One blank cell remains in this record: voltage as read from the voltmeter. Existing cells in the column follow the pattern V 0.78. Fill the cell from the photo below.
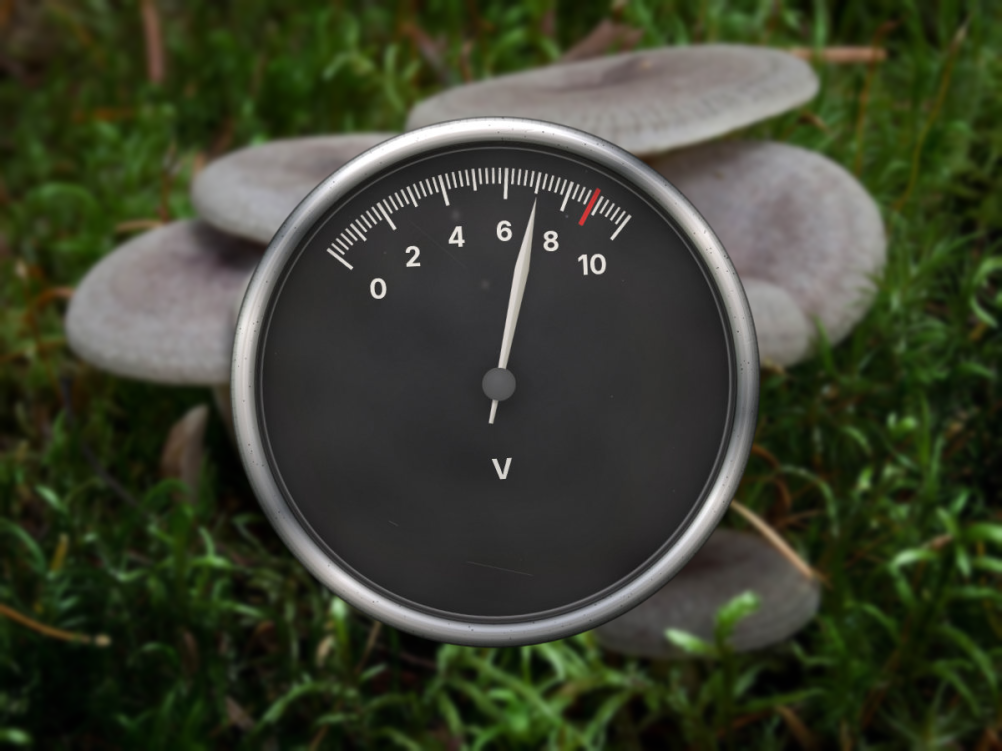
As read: V 7
